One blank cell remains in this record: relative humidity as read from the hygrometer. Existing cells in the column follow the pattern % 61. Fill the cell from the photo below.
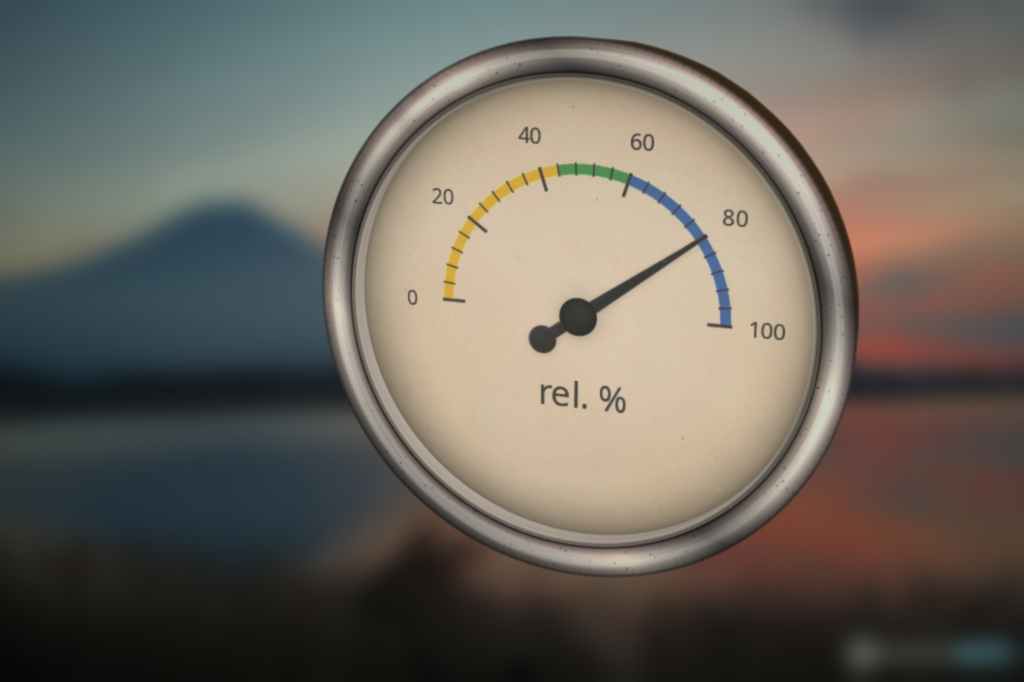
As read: % 80
